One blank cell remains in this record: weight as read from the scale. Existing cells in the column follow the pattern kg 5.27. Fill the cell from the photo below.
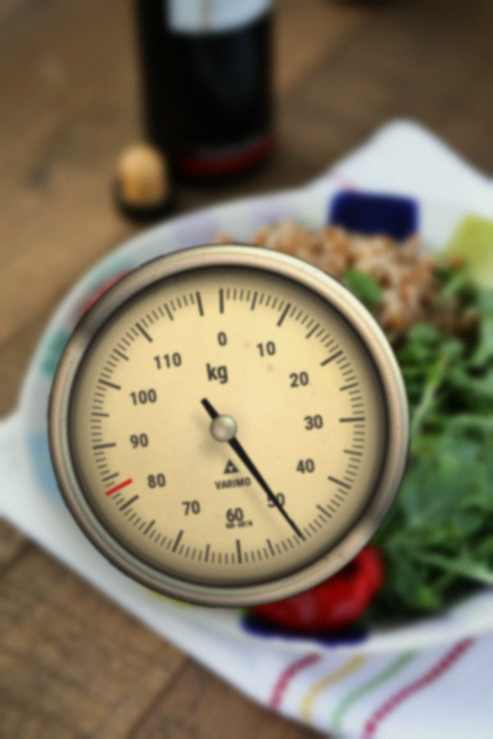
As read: kg 50
